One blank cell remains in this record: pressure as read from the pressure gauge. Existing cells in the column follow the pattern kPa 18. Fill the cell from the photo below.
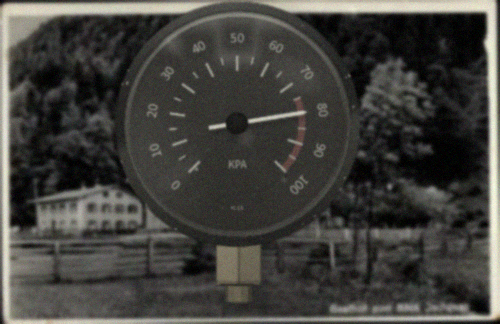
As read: kPa 80
